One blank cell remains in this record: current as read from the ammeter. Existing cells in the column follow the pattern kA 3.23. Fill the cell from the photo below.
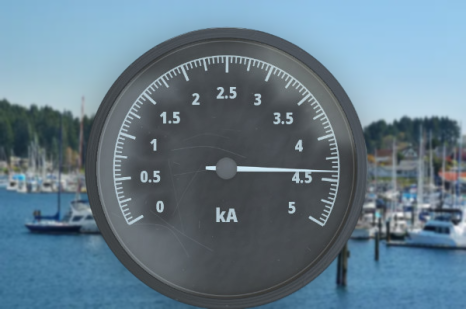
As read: kA 4.4
